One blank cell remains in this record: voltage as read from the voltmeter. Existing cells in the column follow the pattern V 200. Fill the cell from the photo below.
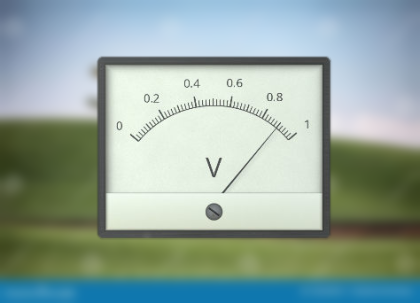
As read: V 0.9
